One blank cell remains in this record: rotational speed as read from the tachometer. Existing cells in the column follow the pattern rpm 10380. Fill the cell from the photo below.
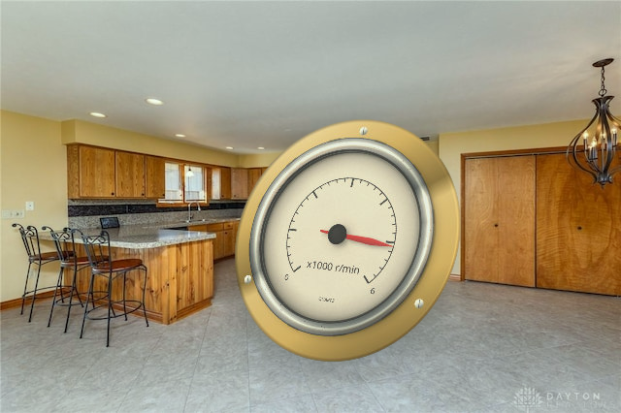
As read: rpm 5100
